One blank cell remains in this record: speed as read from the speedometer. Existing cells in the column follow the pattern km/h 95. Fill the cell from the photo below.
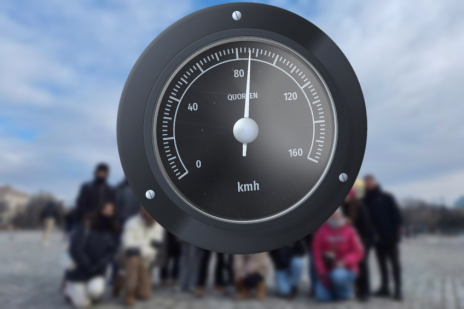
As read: km/h 86
